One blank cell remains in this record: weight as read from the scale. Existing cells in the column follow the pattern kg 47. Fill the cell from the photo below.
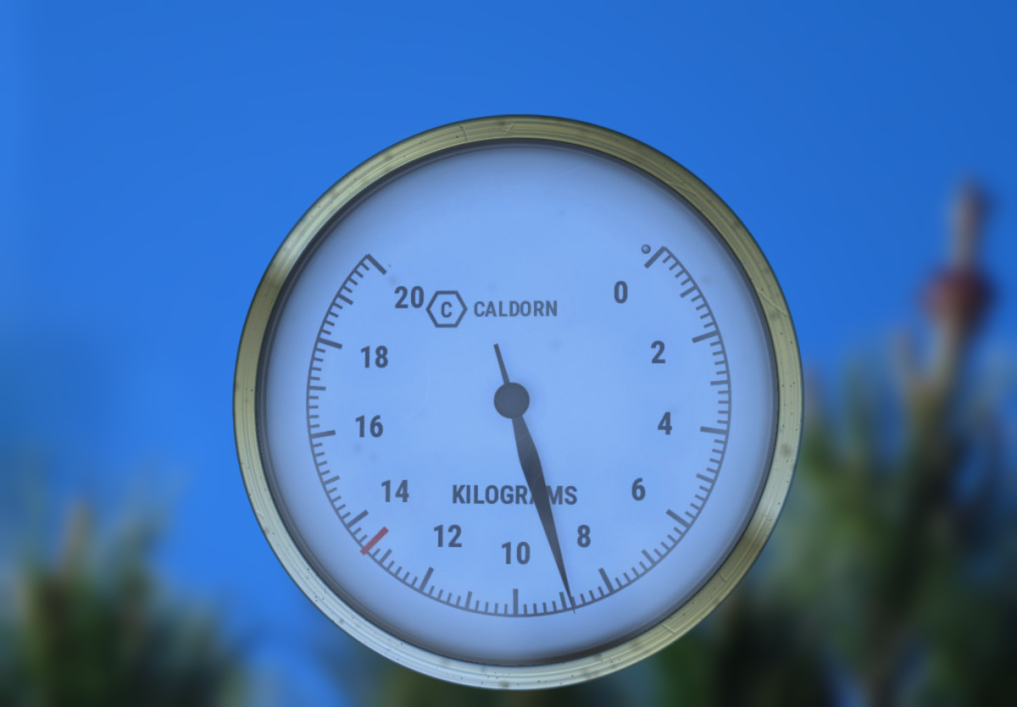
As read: kg 8.8
